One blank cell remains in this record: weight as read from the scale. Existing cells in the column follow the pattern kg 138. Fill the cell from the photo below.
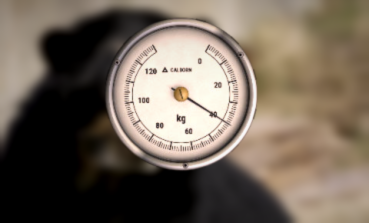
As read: kg 40
